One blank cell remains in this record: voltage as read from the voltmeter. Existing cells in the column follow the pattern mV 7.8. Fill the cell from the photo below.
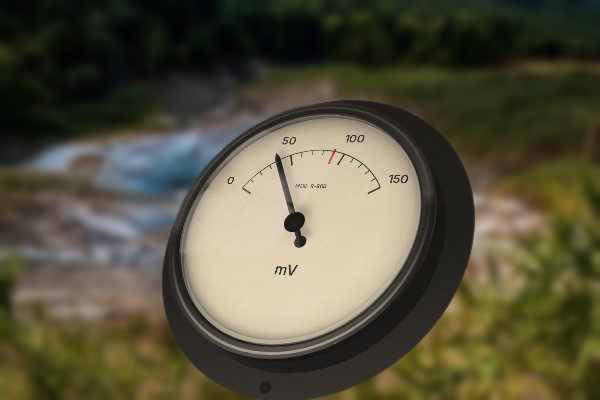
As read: mV 40
